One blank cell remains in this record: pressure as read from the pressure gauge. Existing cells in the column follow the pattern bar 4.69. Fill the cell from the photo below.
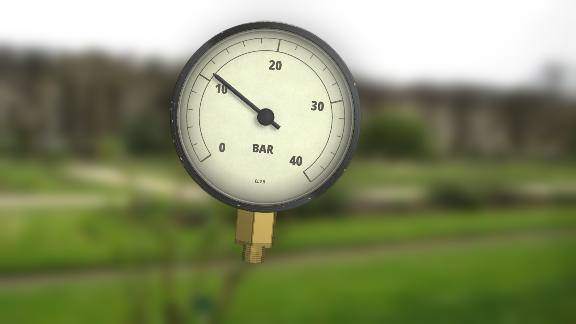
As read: bar 11
